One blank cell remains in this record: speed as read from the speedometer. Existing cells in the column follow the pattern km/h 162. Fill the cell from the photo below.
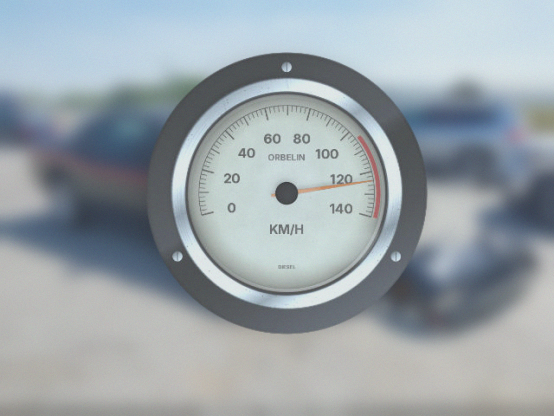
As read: km/h 124
